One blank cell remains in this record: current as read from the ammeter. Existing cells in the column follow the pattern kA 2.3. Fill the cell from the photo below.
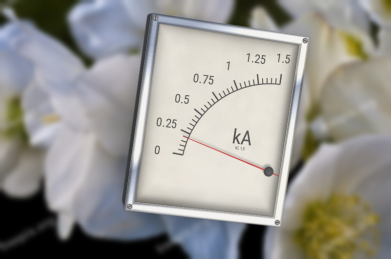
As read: kA 0.2
